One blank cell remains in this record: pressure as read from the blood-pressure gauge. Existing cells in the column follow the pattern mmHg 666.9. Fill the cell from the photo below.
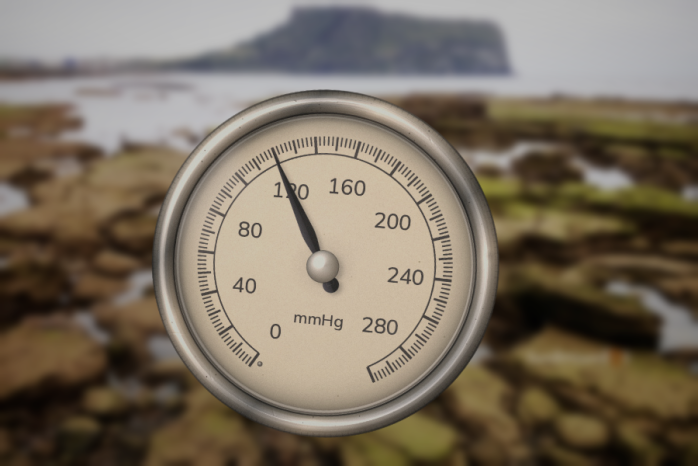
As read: mmHg 120
